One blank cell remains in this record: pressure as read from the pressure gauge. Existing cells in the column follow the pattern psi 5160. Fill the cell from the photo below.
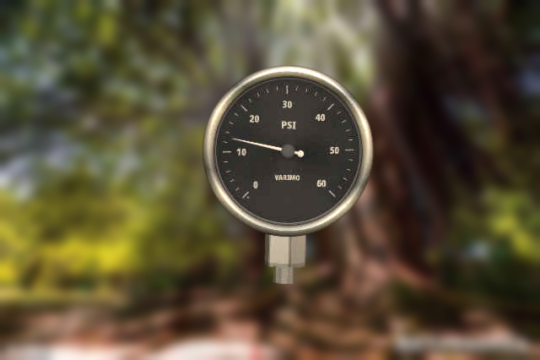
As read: psi 13
